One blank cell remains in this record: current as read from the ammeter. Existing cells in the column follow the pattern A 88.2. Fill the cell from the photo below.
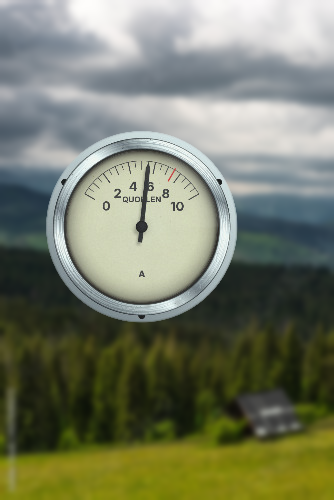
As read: A 5.5
